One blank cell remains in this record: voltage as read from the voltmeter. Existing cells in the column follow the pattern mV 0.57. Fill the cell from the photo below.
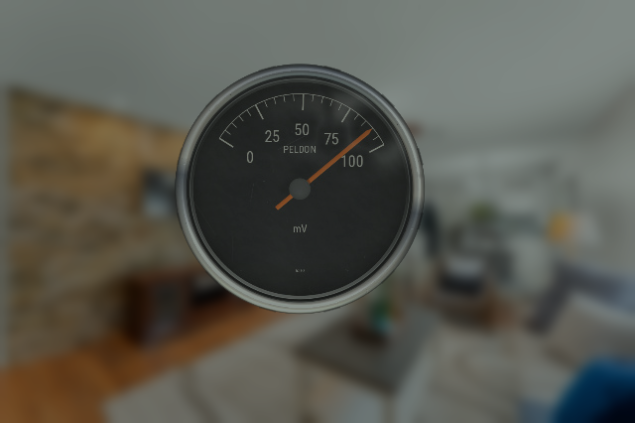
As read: mV 90
